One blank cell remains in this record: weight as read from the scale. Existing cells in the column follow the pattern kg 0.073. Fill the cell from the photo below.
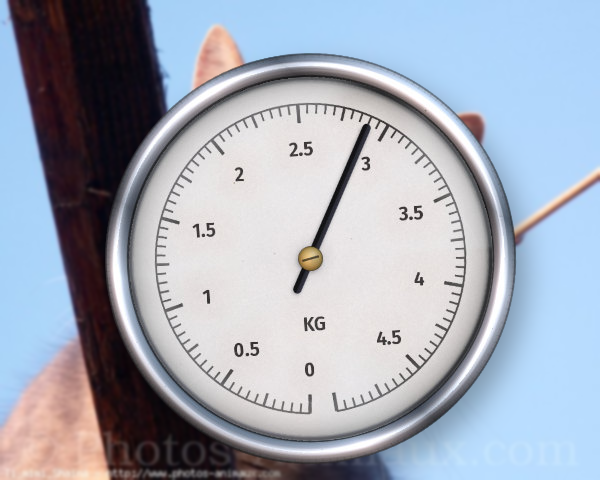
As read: kg 2.9
